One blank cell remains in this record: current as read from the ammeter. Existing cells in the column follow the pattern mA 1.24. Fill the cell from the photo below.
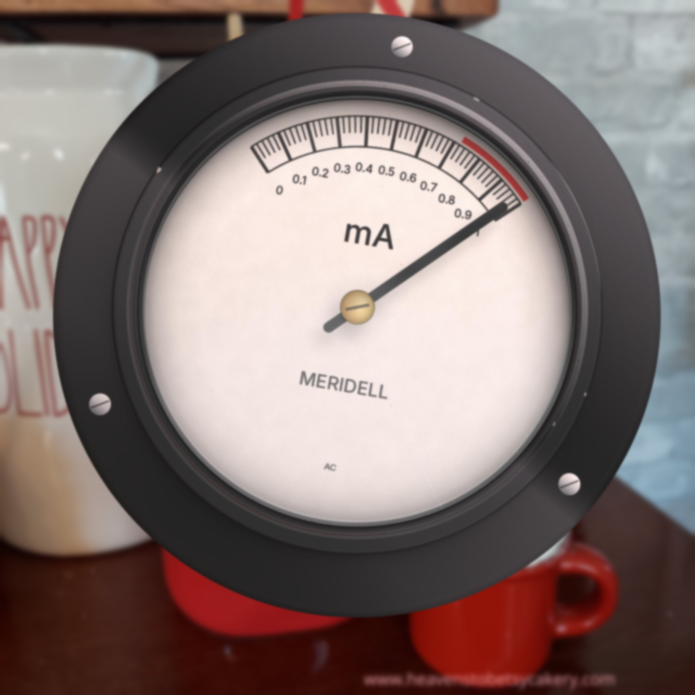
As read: mA 0.98
